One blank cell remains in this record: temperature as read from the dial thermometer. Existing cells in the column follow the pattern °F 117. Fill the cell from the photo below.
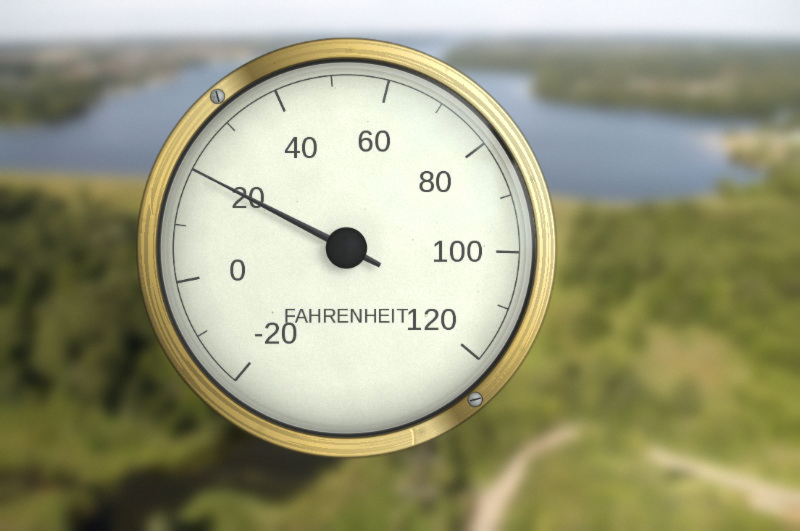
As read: °F 20
